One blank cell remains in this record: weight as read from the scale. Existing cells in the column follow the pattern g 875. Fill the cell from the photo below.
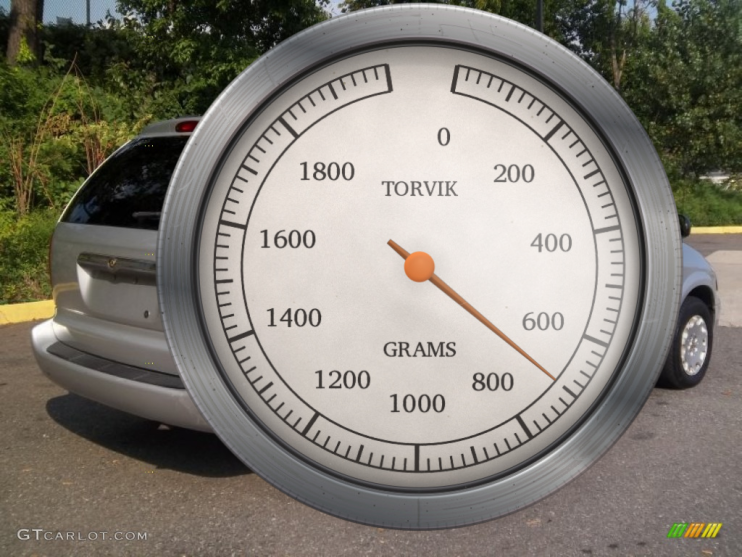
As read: g 700
